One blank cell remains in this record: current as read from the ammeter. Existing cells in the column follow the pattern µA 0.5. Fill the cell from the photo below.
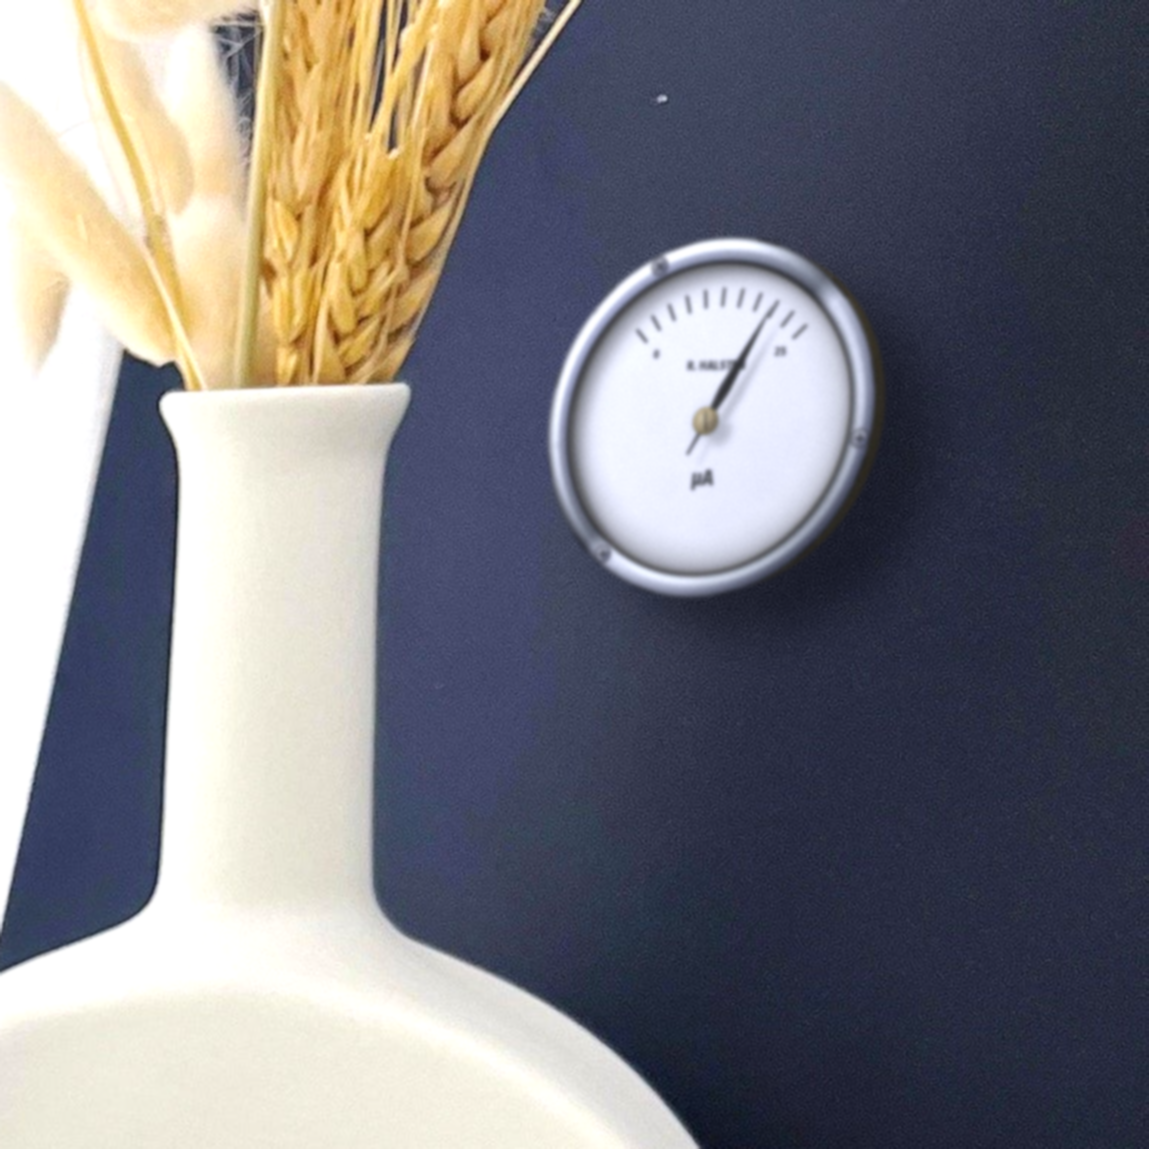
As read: µA 20
